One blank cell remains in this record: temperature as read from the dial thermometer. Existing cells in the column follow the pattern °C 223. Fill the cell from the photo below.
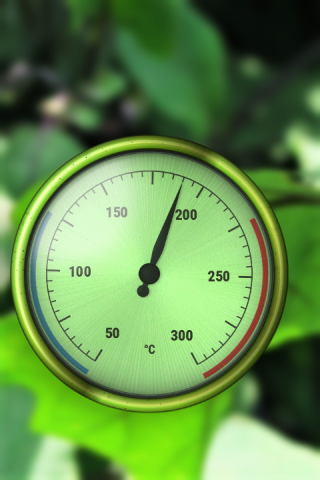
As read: °C 190
